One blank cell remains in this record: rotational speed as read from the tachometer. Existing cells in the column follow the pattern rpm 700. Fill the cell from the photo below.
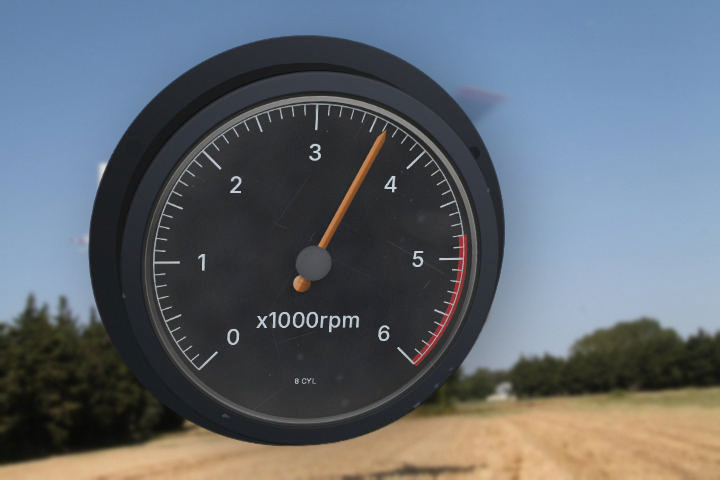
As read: rpm 3600
